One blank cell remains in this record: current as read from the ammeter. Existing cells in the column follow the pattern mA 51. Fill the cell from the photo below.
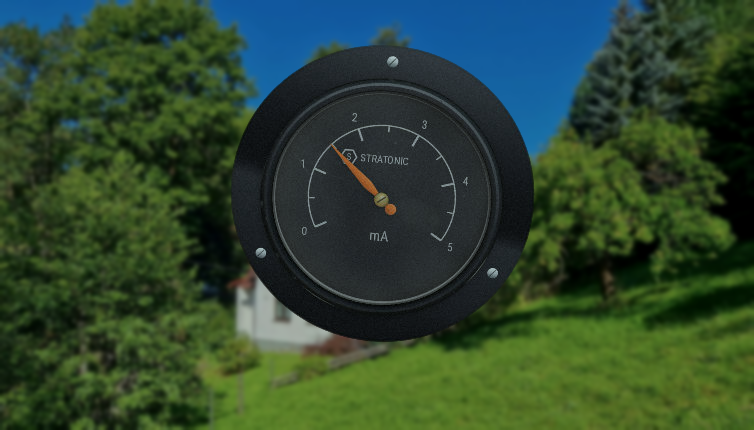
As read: mA 1.5
